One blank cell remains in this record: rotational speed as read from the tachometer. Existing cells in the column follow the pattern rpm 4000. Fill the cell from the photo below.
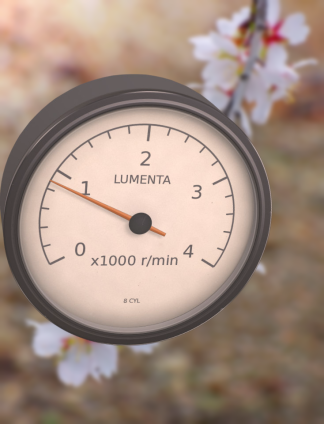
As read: rpm 900
